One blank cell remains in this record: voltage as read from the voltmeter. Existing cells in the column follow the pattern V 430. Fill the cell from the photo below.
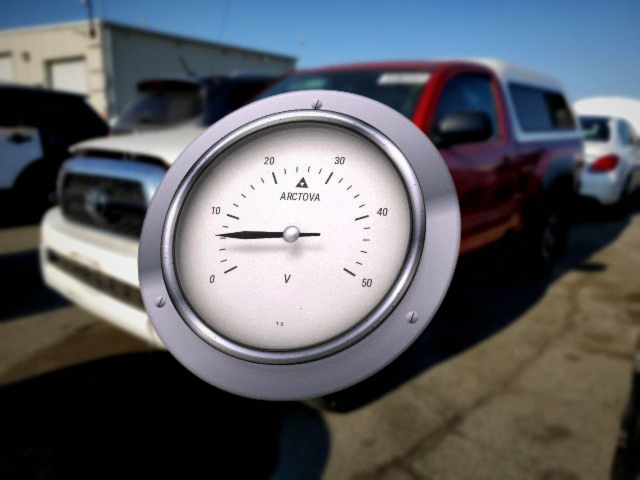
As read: V 6
